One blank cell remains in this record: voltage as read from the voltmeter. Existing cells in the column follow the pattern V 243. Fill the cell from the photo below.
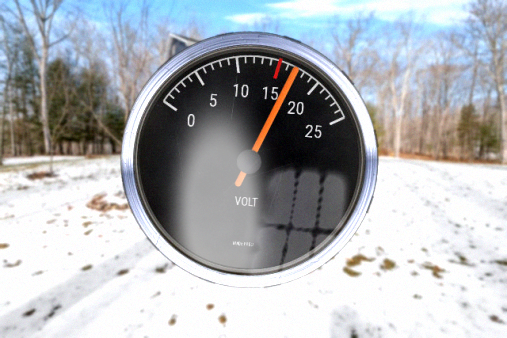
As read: V 17
